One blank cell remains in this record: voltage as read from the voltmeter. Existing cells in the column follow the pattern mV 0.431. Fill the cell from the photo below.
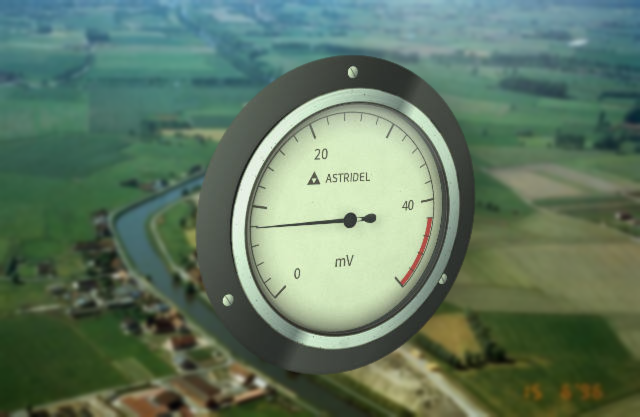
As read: mV 8
